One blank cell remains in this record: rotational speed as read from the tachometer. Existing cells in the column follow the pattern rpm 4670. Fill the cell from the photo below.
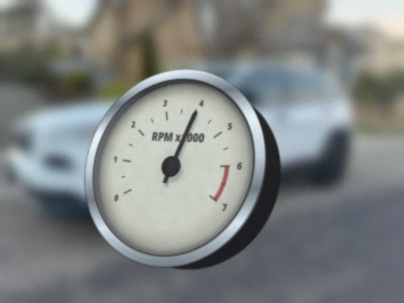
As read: rpm 4000
